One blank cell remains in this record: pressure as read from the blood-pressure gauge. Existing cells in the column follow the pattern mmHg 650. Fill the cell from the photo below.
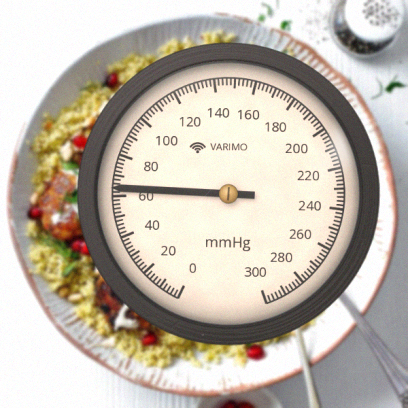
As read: mmHg 64
